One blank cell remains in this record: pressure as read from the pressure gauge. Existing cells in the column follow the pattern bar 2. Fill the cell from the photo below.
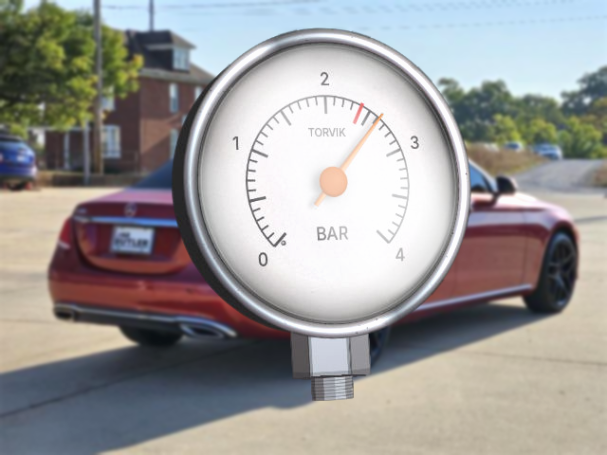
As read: bar 2.6
